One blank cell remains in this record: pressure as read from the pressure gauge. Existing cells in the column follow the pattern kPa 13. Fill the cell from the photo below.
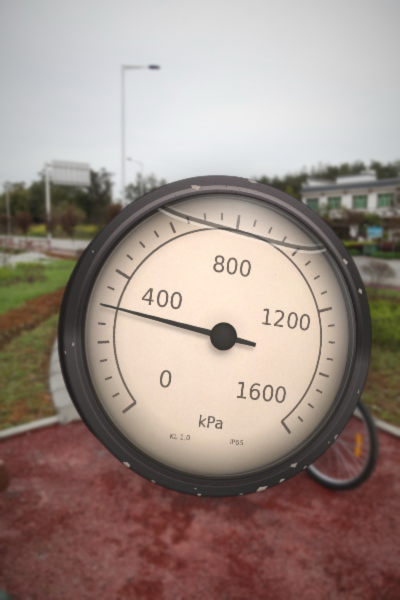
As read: kPa 300
